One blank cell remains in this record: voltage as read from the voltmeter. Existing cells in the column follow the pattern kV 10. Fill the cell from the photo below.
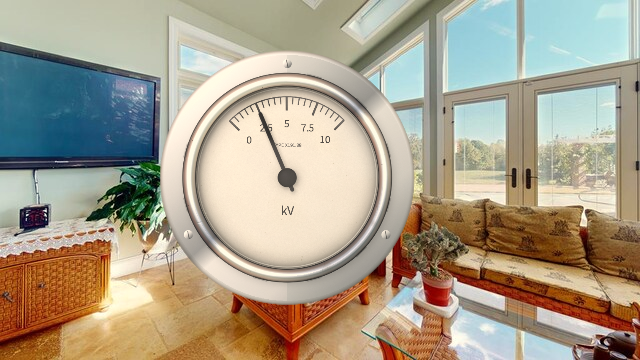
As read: kV 2.5
